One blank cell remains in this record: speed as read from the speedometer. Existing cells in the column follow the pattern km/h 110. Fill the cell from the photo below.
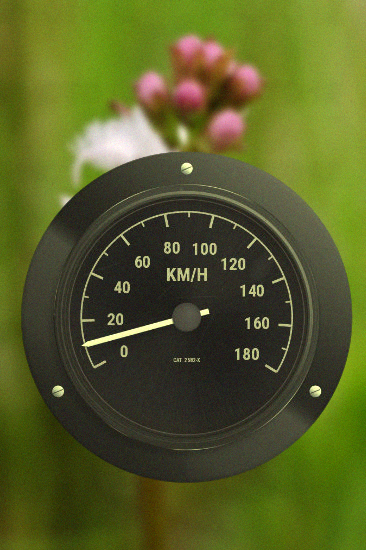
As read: km/h 10
